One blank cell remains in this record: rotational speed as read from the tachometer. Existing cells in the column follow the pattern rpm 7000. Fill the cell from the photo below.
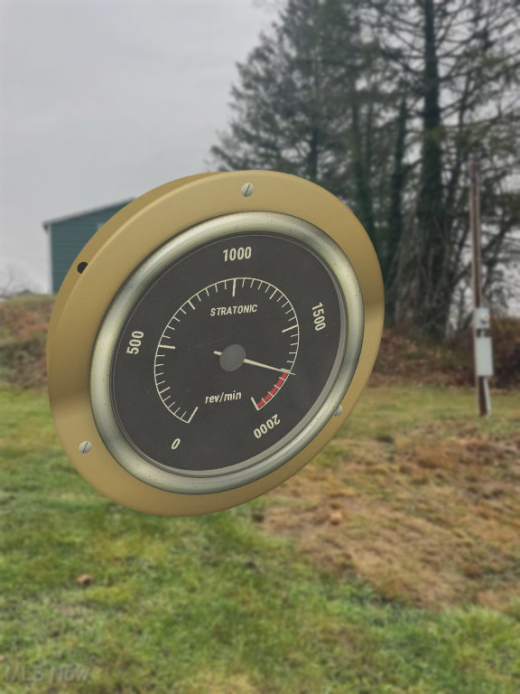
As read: rpm 1750
